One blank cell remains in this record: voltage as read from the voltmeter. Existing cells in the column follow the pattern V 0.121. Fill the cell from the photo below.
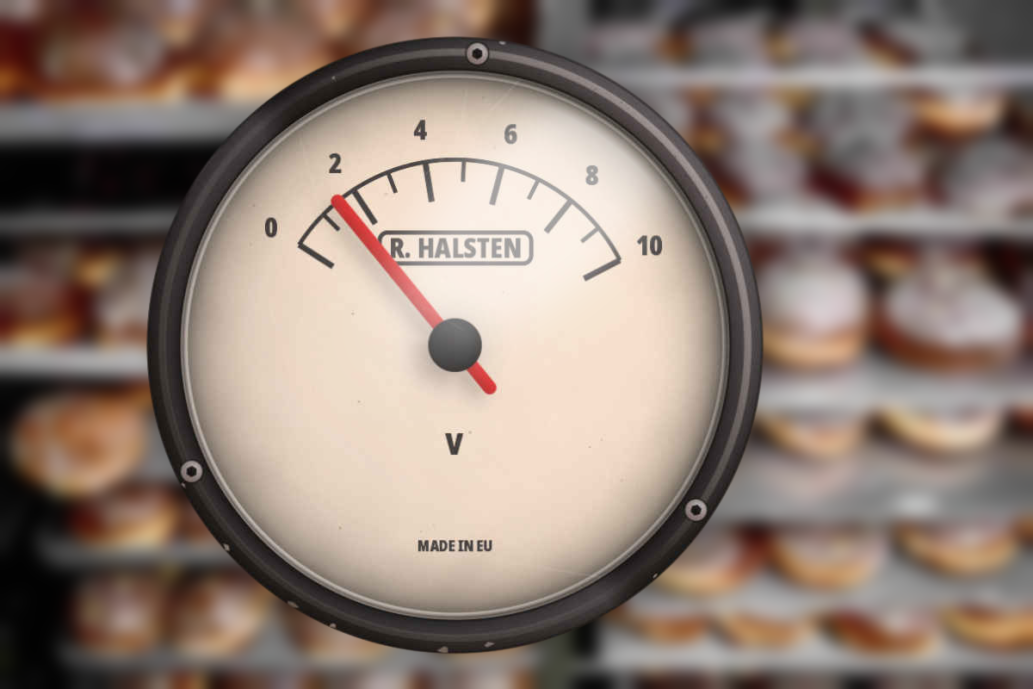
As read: V 1.5
